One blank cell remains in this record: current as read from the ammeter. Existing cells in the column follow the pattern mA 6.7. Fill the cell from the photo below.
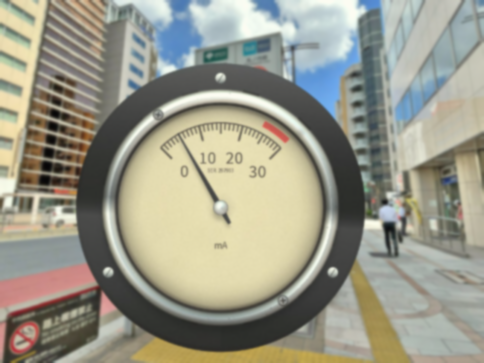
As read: mA 5
